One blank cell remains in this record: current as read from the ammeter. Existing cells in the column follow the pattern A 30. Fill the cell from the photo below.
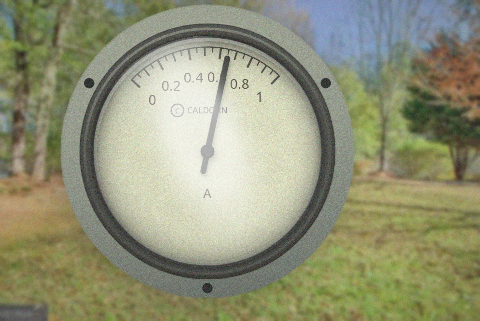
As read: A 0.65
